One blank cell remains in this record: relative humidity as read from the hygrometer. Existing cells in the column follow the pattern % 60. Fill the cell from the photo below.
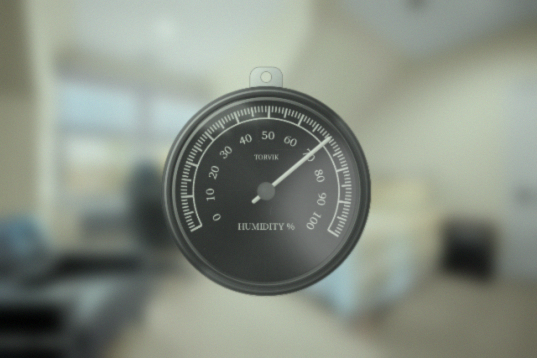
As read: % 70
